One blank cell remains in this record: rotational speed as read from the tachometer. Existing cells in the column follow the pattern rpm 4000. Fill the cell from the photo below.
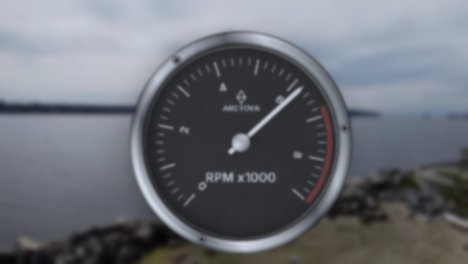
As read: rpm 6200
